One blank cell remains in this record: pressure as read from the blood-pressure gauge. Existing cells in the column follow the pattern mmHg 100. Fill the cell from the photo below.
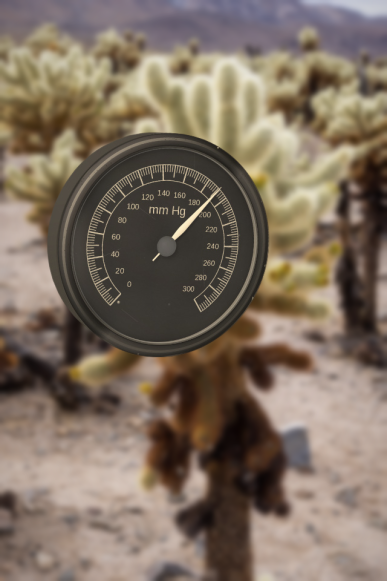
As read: mmHg 190
